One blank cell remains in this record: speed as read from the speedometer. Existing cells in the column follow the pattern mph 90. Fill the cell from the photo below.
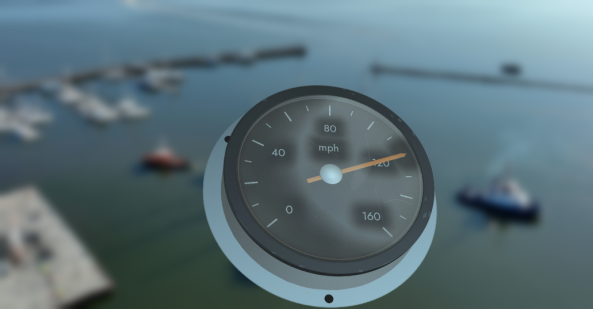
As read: mph 120
